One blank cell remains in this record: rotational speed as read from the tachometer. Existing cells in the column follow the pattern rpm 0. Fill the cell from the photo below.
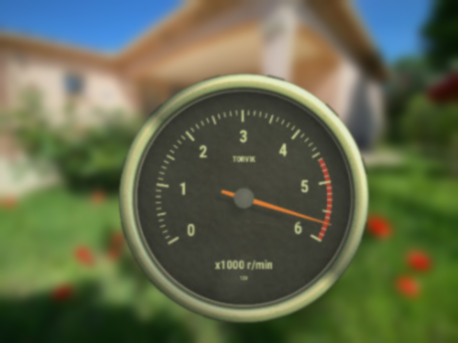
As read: rpm 5700
